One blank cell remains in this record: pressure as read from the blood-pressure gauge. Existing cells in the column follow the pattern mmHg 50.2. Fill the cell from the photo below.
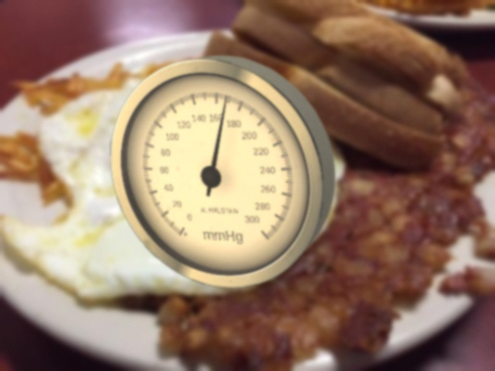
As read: mmHg 170
